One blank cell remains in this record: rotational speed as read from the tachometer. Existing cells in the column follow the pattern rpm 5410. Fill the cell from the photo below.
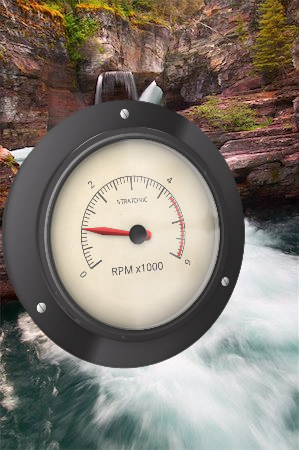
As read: rpm 1000
